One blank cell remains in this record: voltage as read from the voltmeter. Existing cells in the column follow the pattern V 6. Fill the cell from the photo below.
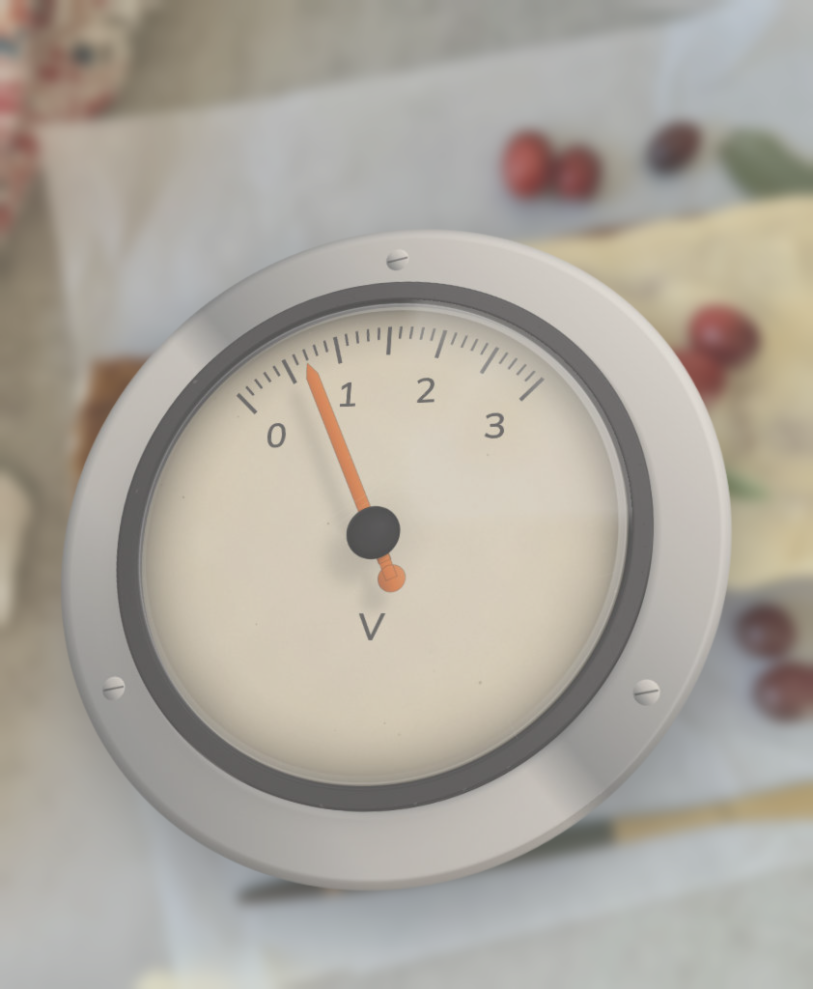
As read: V 0.7
